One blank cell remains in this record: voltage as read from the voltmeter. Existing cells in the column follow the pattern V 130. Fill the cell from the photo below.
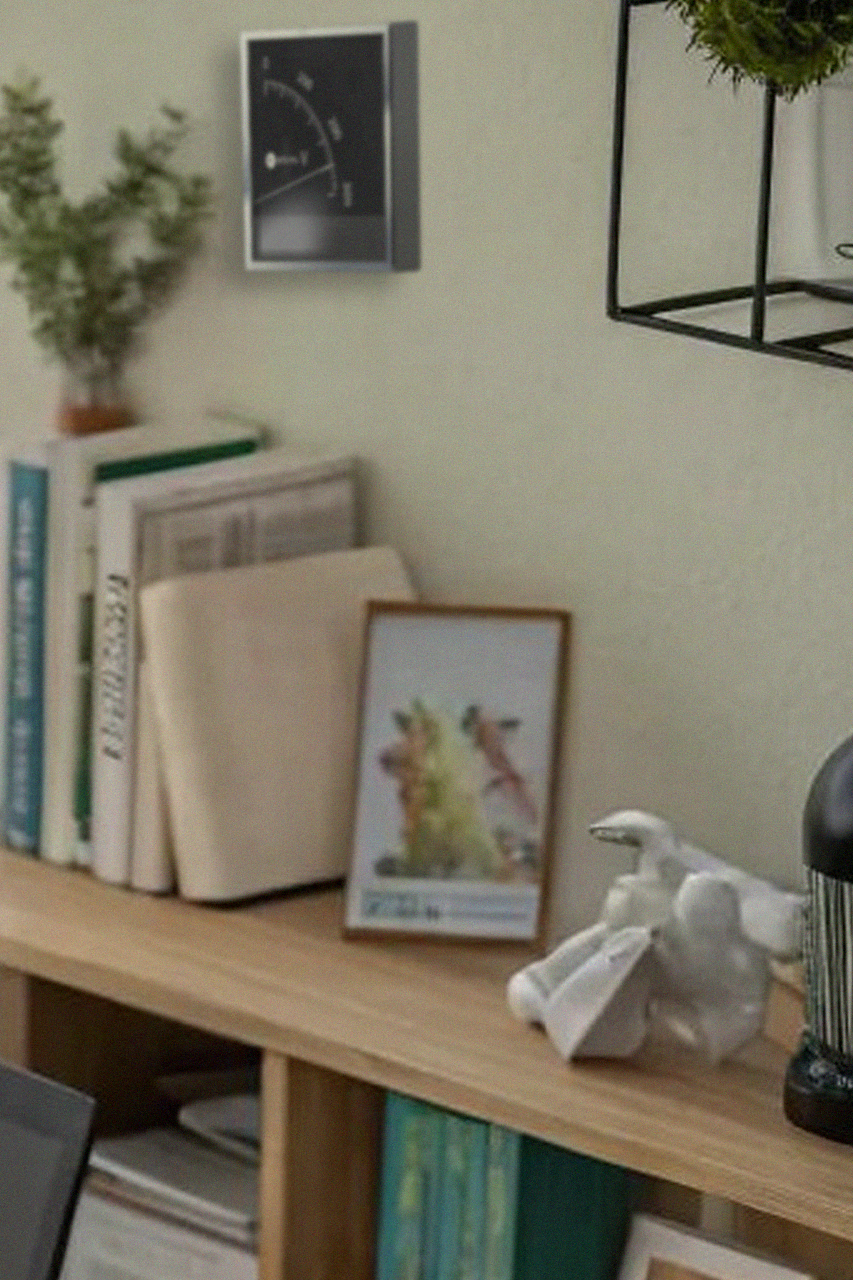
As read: V 250
